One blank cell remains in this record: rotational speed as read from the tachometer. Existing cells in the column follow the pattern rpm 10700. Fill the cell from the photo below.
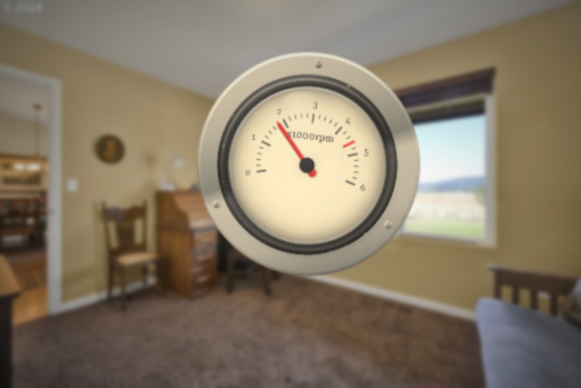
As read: rpm 1800
